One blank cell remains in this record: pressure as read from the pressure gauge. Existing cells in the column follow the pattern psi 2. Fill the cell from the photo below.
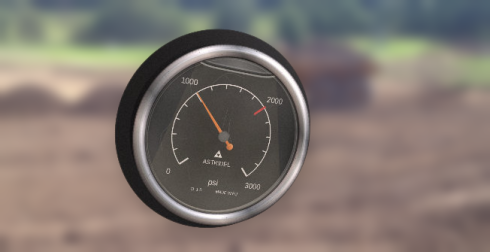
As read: psi 1000
